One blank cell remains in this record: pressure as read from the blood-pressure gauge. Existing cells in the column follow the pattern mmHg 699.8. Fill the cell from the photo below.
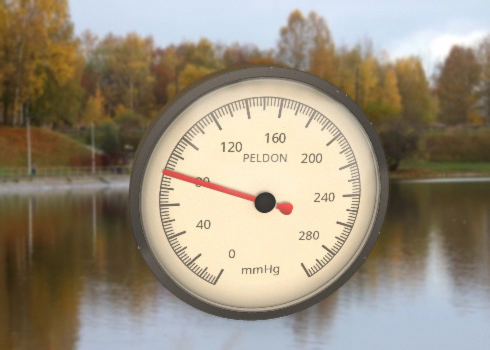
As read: mmHg 80
